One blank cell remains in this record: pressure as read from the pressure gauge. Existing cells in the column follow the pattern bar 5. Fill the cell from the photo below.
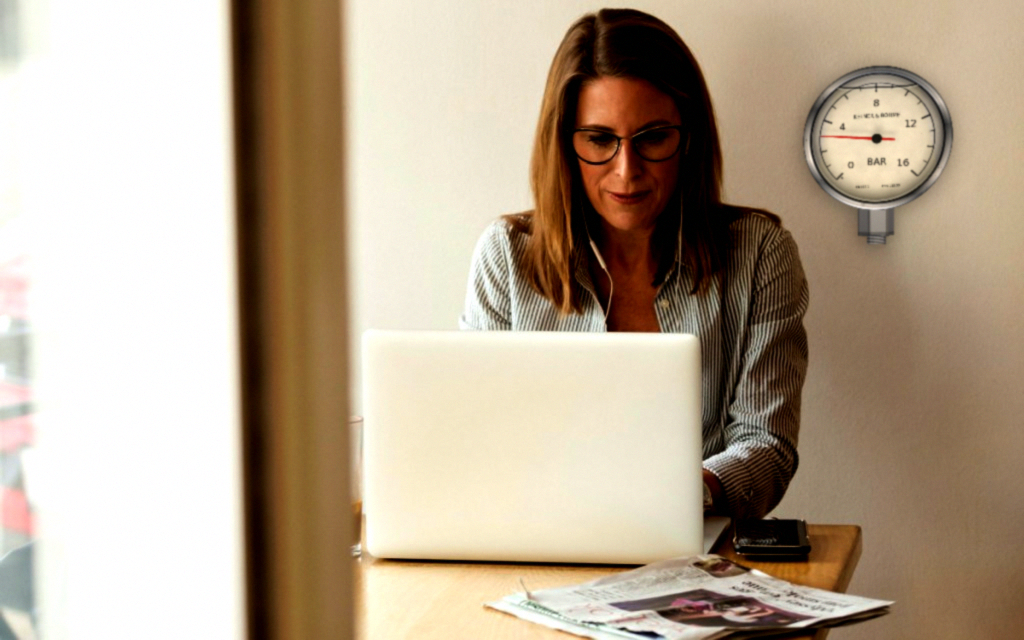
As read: bar 3
